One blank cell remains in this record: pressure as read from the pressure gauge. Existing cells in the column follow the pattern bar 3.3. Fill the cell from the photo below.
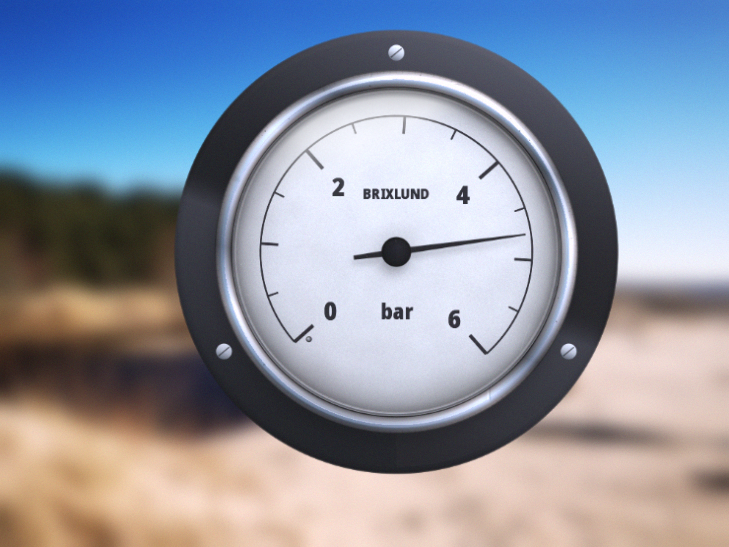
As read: bar 4.75
